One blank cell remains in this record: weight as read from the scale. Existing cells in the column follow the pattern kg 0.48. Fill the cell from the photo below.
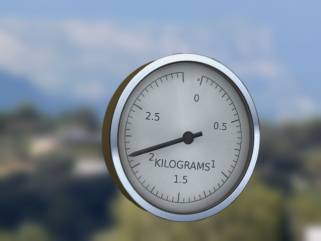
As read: kg 2.1
